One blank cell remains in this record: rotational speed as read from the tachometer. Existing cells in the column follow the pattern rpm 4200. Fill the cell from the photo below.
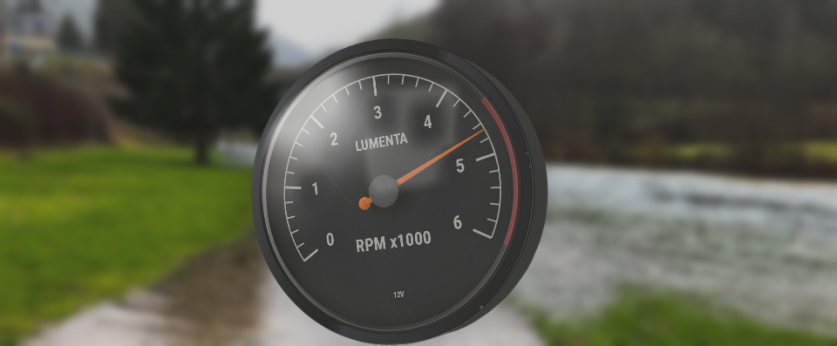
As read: rpm 4700
